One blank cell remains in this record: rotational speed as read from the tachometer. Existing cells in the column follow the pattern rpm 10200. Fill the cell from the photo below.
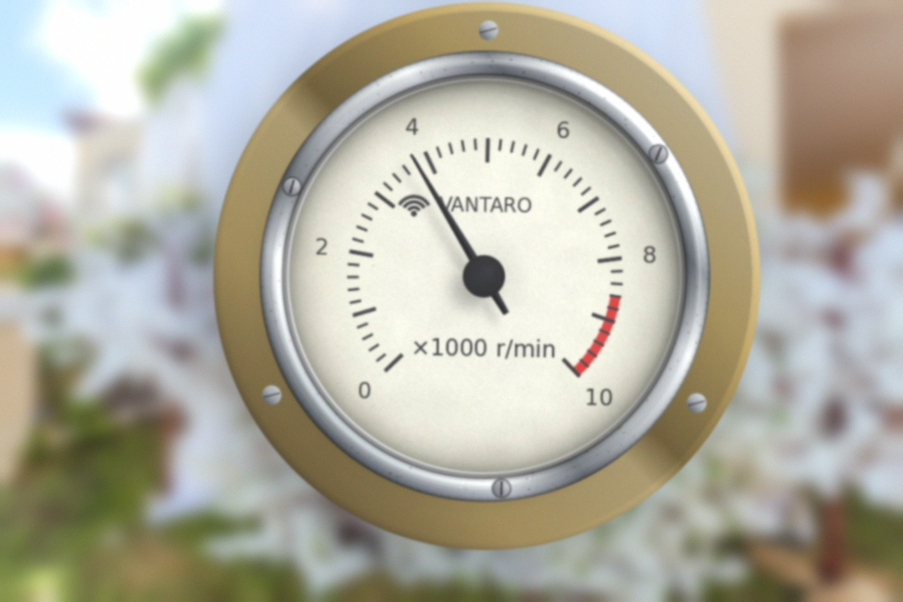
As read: rpm 3800
